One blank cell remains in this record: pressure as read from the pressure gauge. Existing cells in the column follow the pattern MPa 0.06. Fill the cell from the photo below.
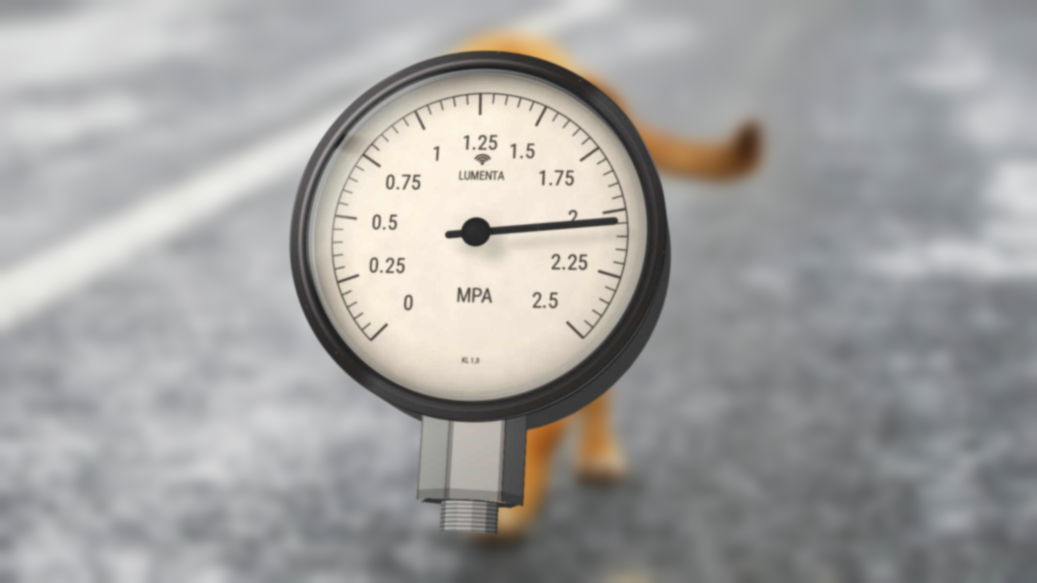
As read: MPa 2.05
